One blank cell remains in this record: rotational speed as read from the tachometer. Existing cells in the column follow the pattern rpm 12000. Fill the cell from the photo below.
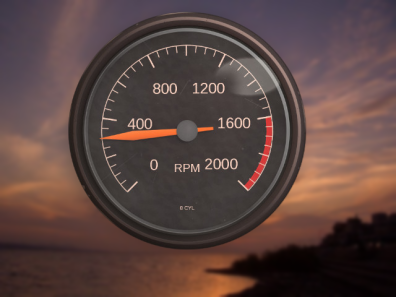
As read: rpm 300
